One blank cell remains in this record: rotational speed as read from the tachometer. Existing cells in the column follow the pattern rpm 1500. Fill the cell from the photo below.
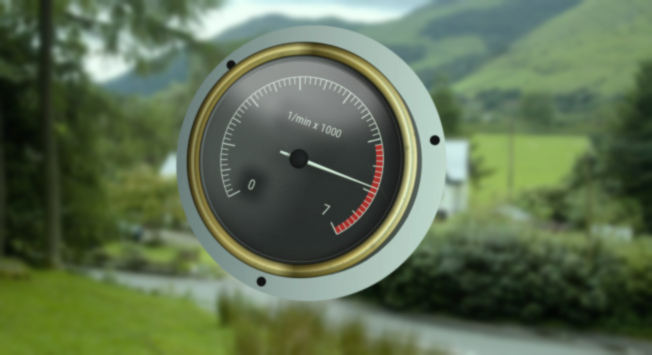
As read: rpm 5900
